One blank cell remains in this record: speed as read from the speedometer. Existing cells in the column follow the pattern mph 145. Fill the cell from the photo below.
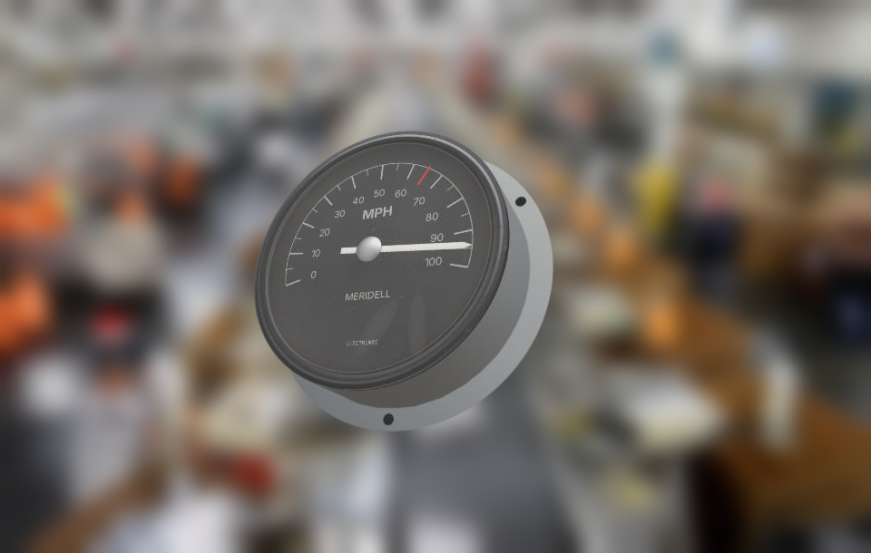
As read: mph 95
